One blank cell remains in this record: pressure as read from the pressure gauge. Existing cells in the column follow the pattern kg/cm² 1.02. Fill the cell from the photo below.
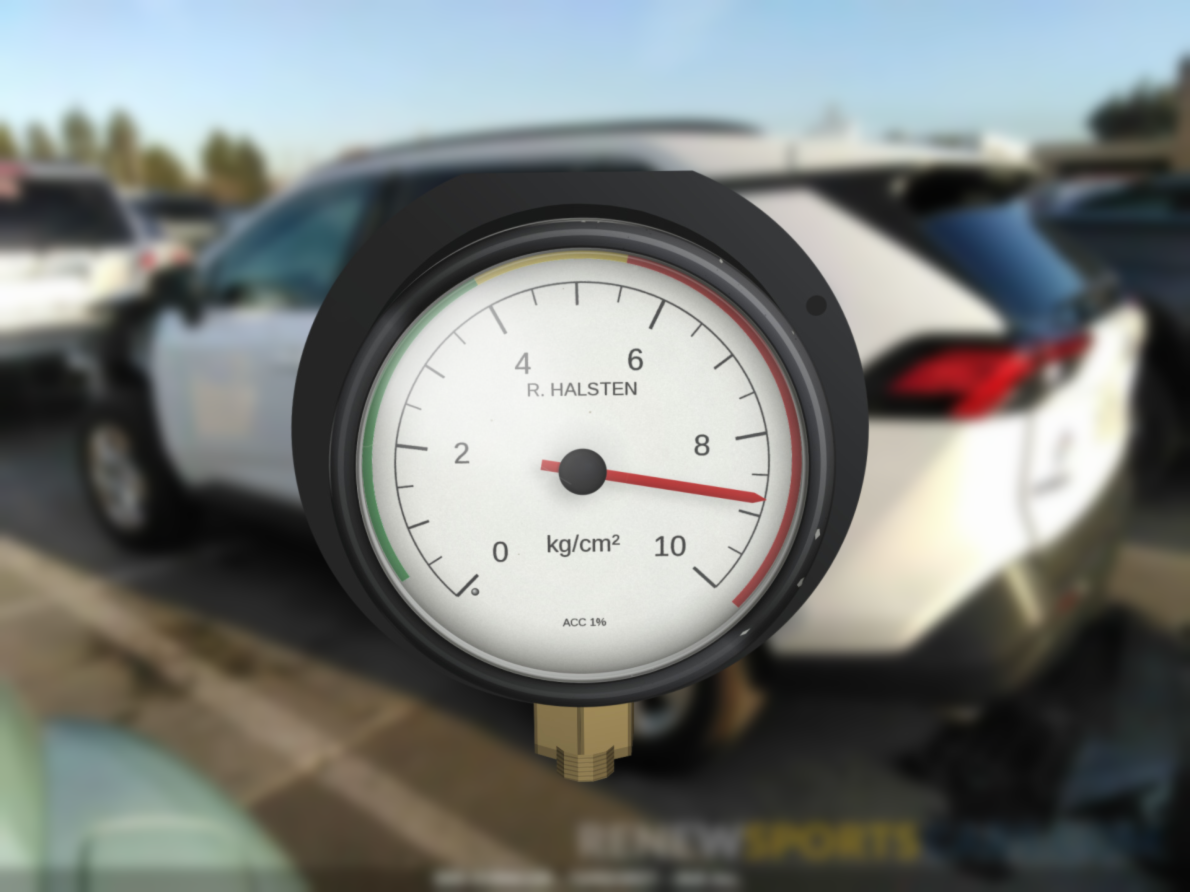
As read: kg/cm² 8.75
